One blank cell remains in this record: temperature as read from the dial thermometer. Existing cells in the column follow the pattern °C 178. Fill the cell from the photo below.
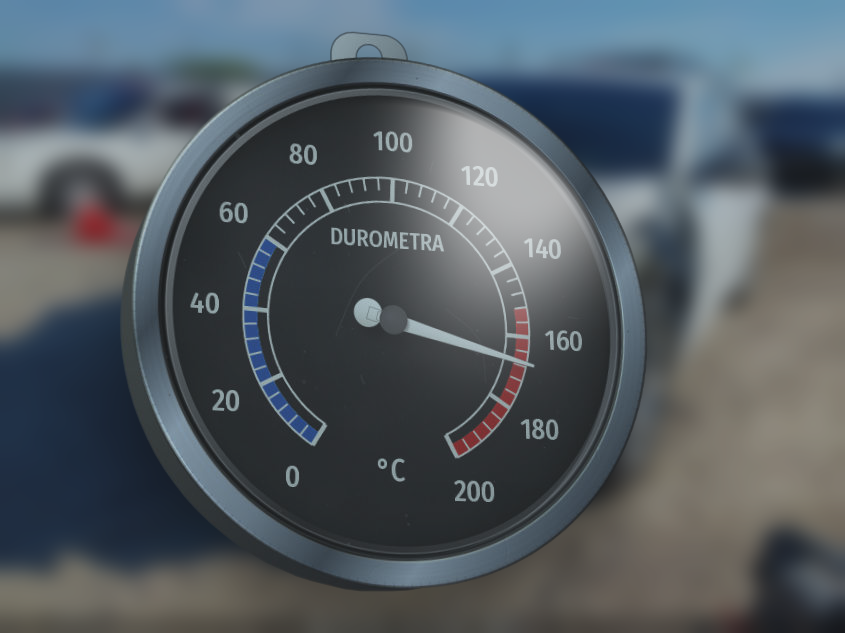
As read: °C 168
